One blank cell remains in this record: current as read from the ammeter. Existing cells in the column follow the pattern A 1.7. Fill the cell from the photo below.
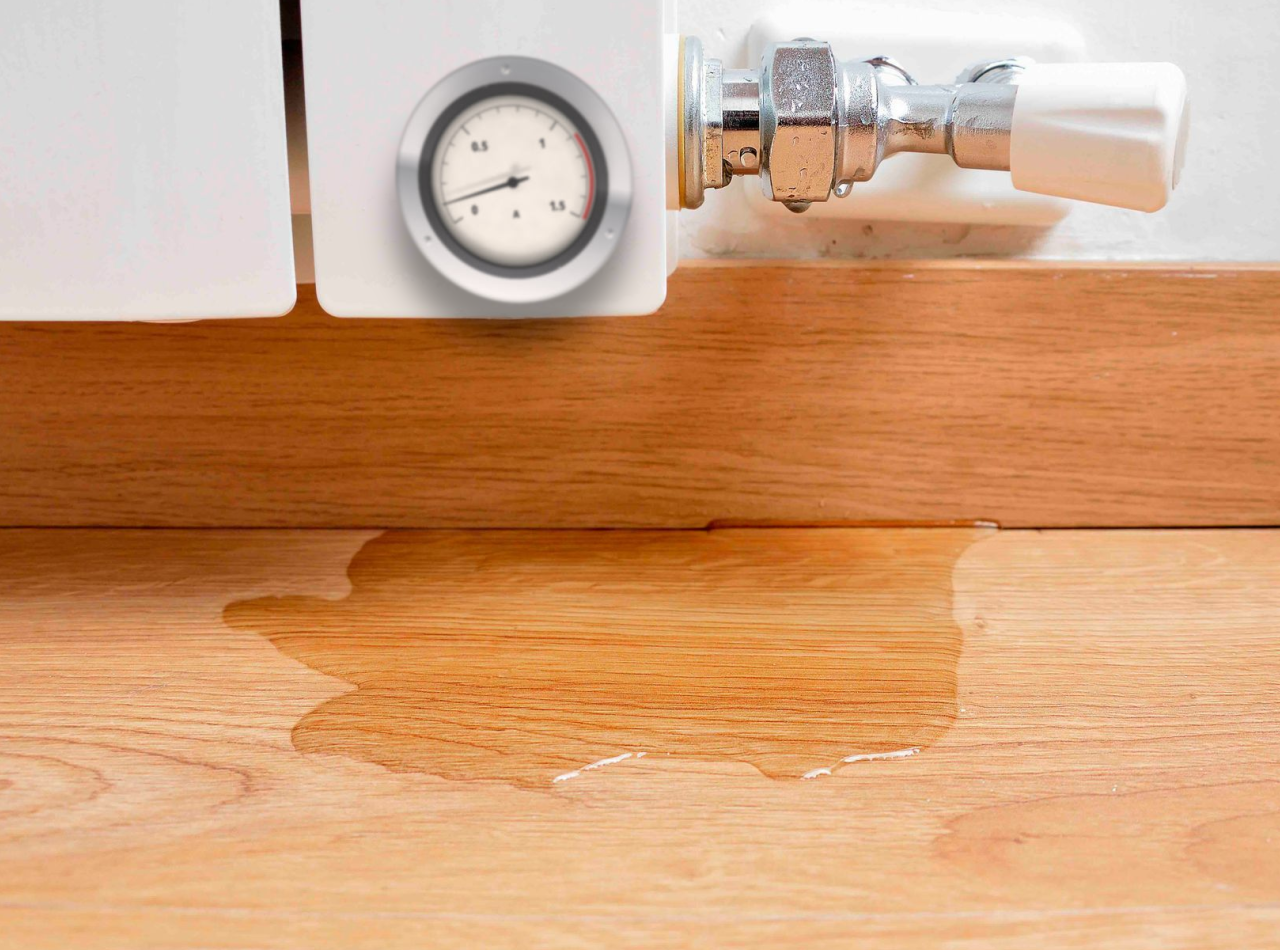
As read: A 0.1
